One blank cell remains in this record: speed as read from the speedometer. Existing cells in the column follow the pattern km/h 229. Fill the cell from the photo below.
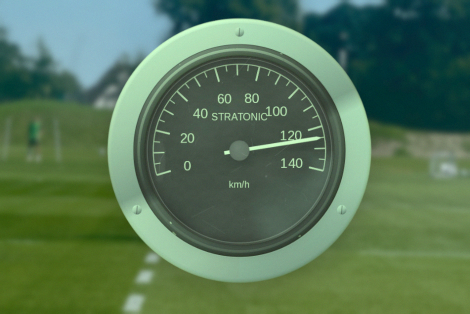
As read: km/h 125
